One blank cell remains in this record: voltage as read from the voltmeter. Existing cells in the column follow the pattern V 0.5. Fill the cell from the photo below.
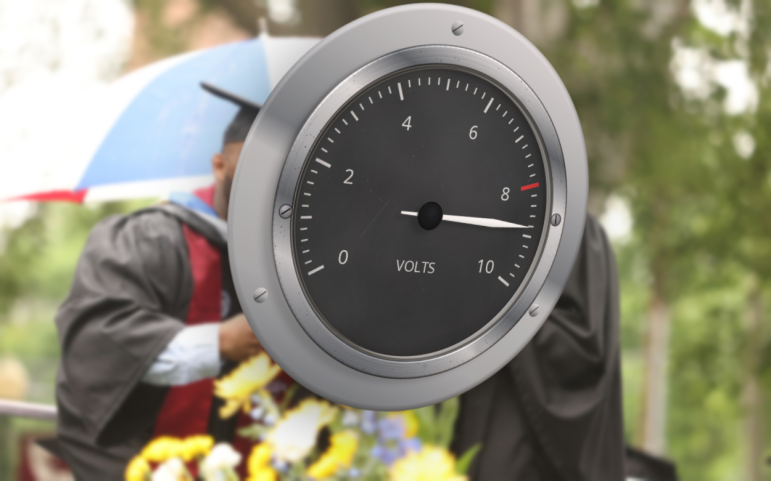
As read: V 8.8
